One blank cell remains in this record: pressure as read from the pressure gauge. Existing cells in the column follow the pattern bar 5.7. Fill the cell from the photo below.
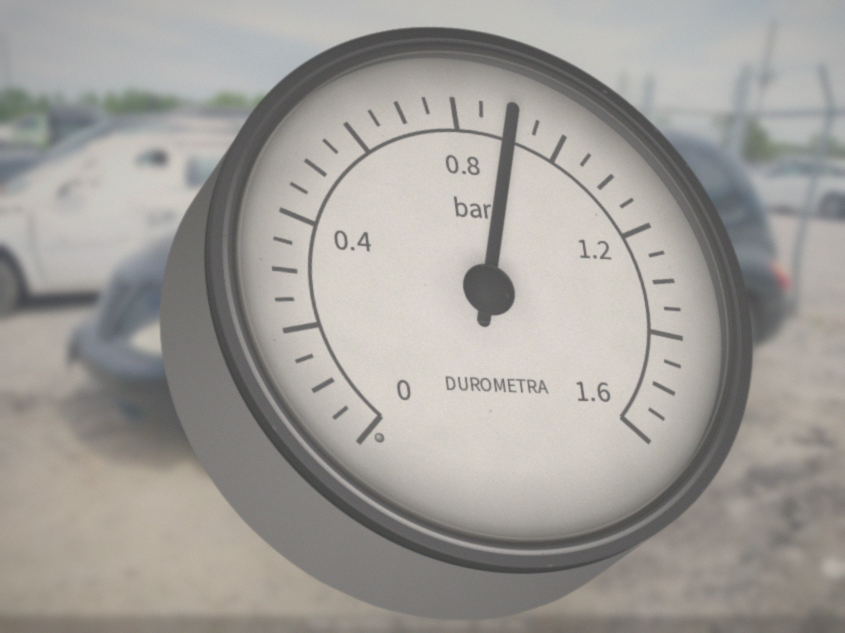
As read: bar 0.9
